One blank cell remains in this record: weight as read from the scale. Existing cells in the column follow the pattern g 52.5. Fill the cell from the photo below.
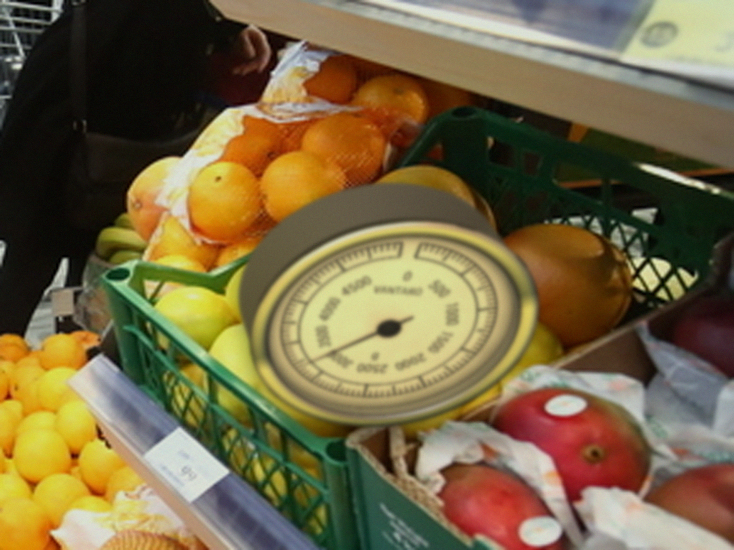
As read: g 3250
